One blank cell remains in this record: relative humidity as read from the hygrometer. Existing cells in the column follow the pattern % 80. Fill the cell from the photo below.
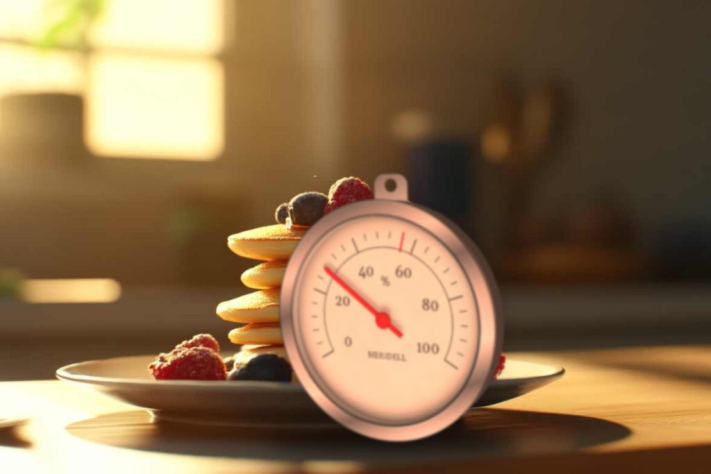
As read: % 28
